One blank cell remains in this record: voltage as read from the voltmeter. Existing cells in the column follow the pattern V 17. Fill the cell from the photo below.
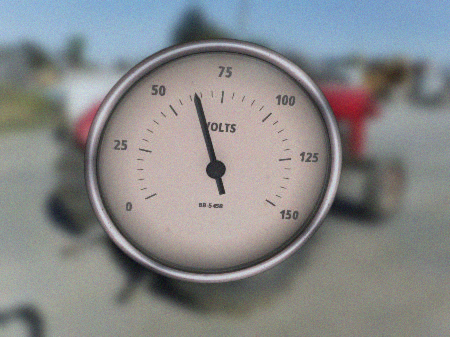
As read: V 62.5
